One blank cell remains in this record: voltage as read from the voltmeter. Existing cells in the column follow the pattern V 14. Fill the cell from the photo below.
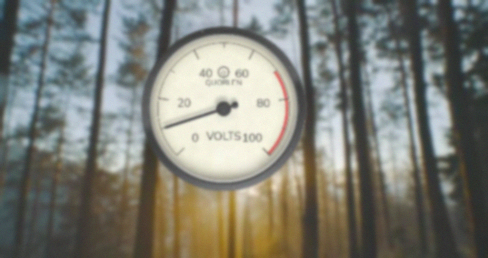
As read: V 10
